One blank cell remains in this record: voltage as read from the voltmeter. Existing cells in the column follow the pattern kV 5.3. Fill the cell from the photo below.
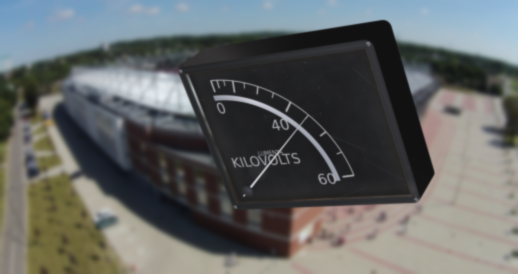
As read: kV 45
